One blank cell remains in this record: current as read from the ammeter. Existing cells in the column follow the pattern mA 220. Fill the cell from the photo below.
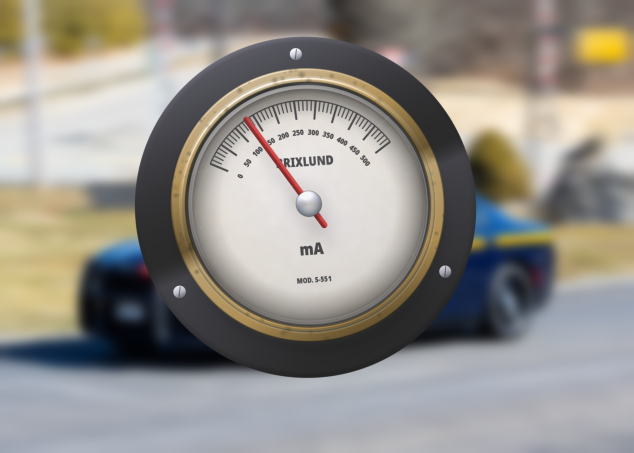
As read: mA 130
